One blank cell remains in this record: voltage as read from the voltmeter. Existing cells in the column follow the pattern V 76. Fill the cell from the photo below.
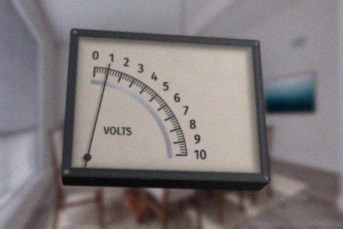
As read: V 1
